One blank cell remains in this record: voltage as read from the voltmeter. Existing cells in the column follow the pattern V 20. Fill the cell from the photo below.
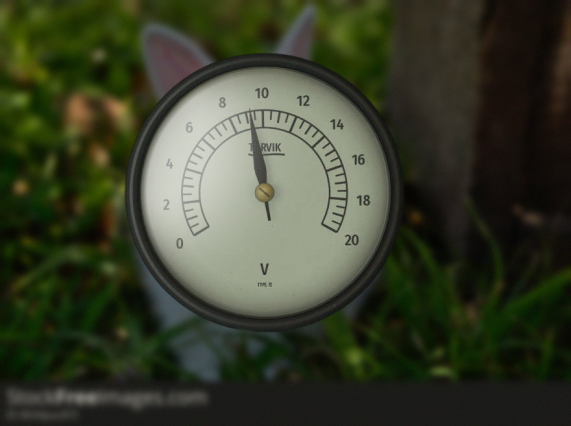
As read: V 9.25
